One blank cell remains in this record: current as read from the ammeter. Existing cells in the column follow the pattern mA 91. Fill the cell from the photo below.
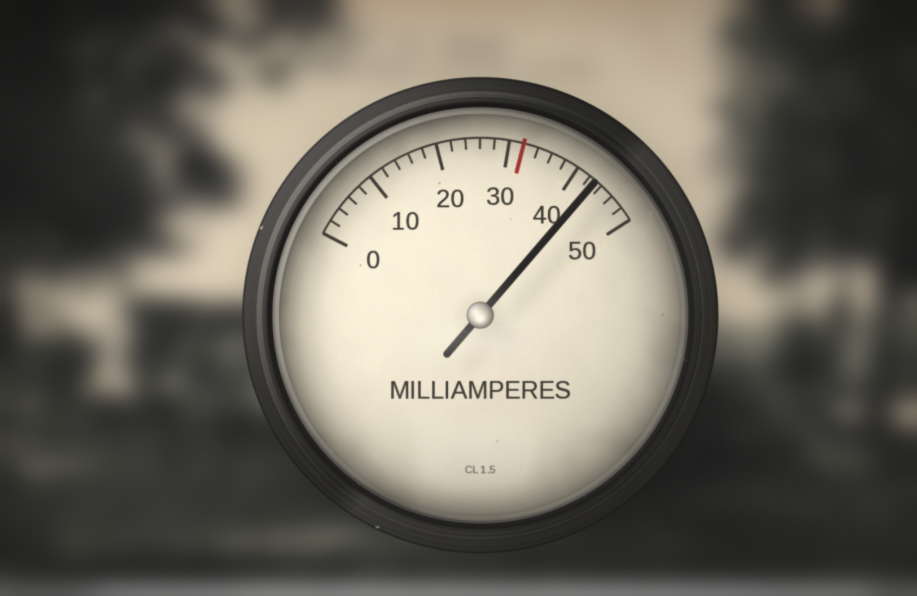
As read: mA 43
